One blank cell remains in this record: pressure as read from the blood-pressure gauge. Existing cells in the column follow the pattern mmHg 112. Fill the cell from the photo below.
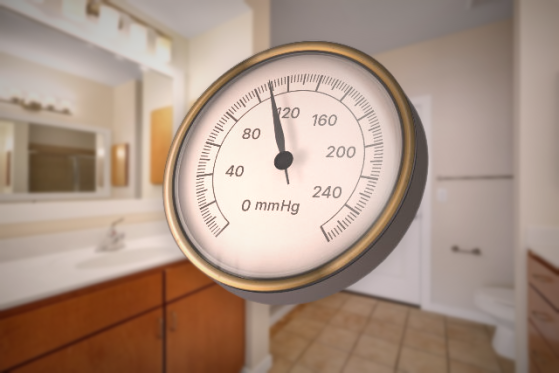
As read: mmHg 110
